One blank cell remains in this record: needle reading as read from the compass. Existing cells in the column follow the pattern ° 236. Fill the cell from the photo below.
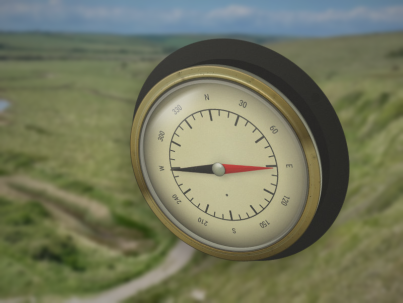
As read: ° 90
